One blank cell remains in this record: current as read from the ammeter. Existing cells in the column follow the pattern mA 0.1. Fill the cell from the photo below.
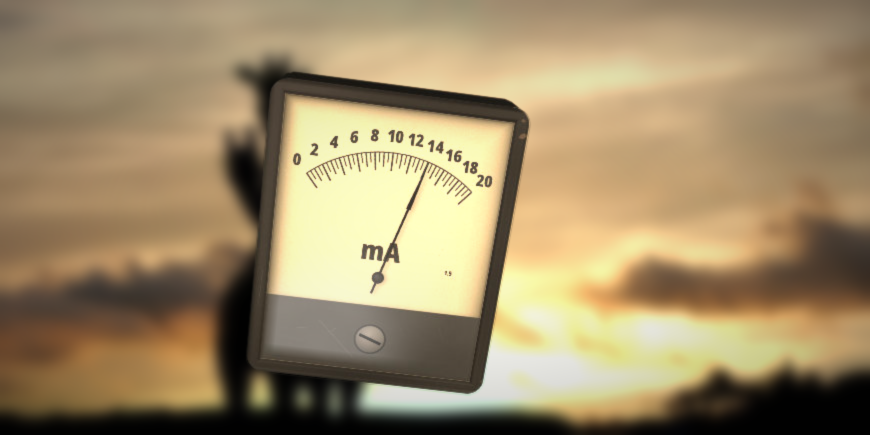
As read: mA 14
